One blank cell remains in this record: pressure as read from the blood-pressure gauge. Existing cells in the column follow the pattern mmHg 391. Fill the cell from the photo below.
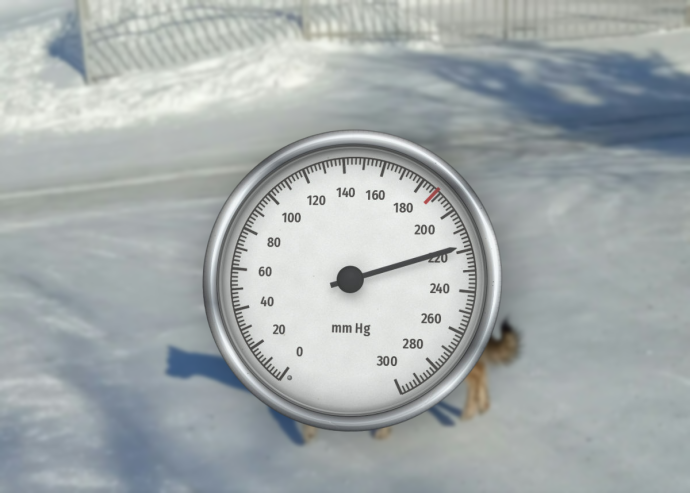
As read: mmHg 218
